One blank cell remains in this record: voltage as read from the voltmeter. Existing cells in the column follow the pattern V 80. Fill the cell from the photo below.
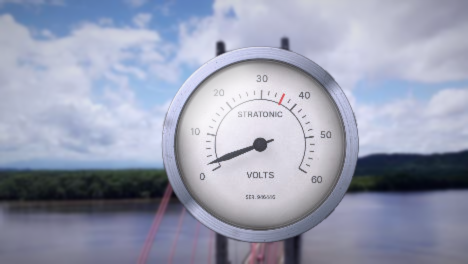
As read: V 2
